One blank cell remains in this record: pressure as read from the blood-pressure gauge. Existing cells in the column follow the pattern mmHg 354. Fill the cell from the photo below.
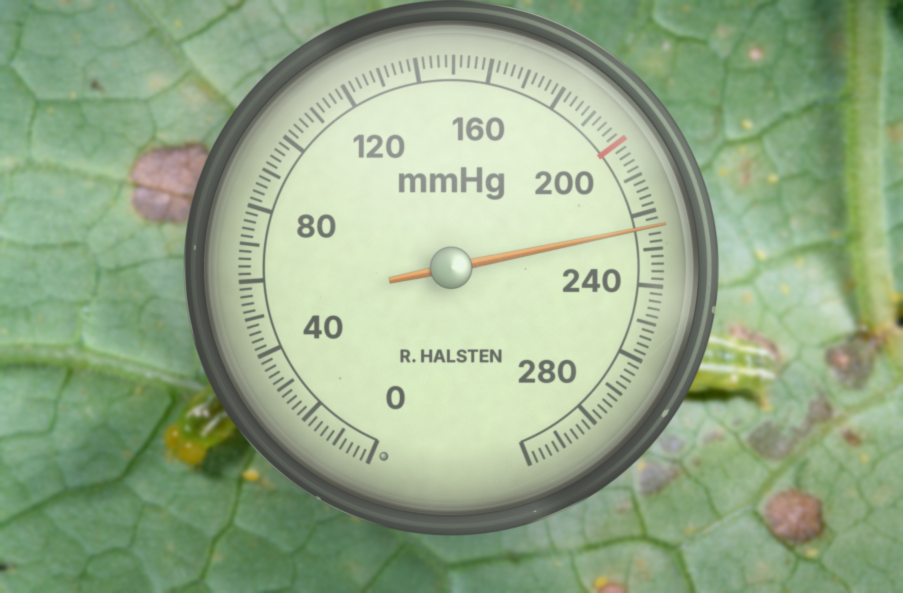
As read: mmHg 224
